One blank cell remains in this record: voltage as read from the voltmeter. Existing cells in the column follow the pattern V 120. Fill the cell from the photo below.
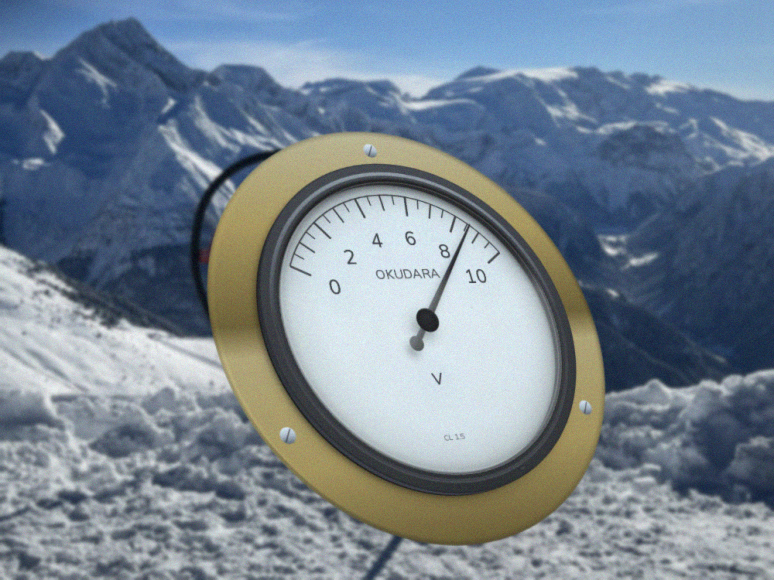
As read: V 8.5
